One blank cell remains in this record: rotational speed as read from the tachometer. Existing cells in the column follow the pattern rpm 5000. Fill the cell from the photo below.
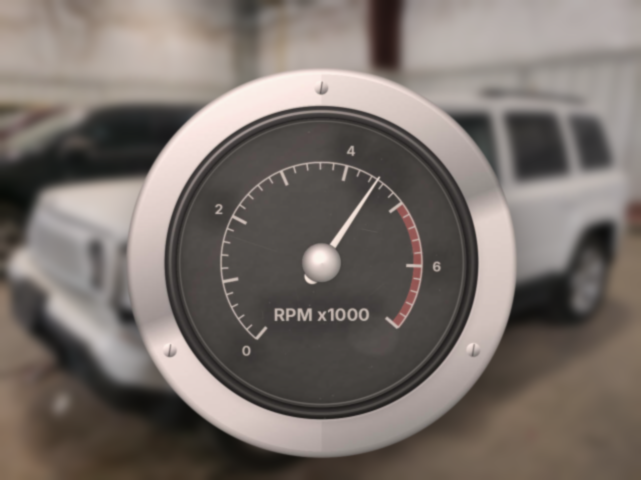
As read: rpm 4500
